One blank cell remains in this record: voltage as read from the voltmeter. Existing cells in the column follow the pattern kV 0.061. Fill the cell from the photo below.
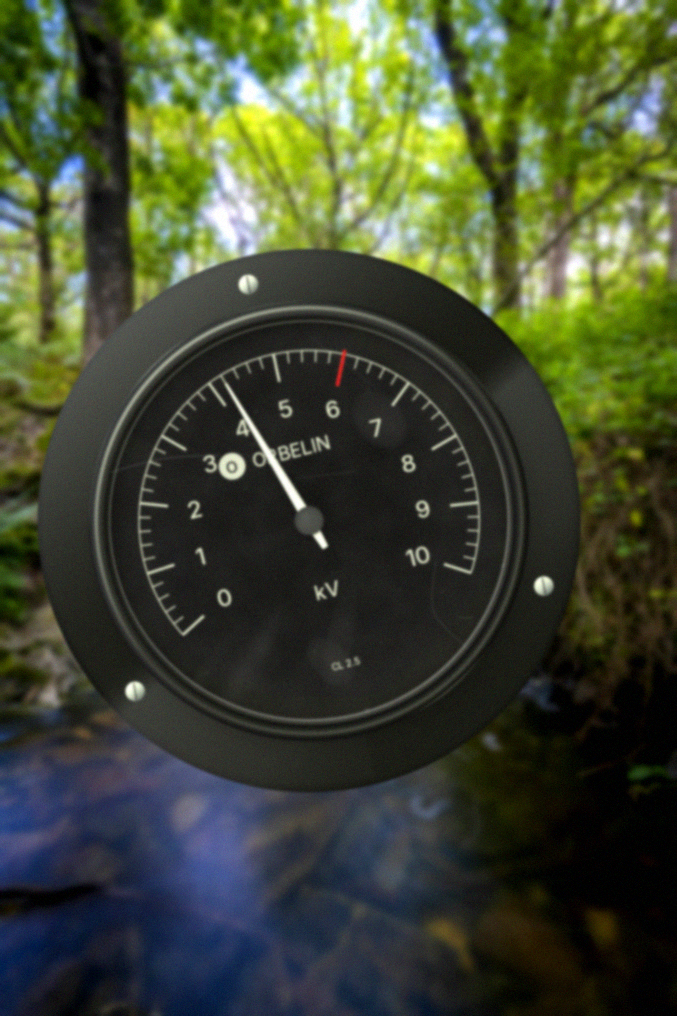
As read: kV 4.2
